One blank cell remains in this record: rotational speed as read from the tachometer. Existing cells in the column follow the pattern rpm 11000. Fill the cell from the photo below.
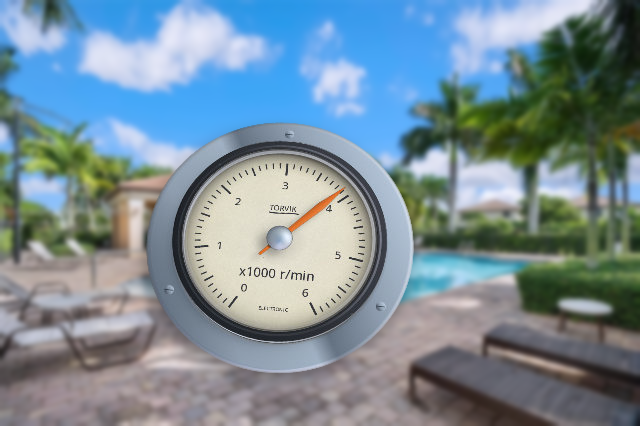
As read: rpm 3900
